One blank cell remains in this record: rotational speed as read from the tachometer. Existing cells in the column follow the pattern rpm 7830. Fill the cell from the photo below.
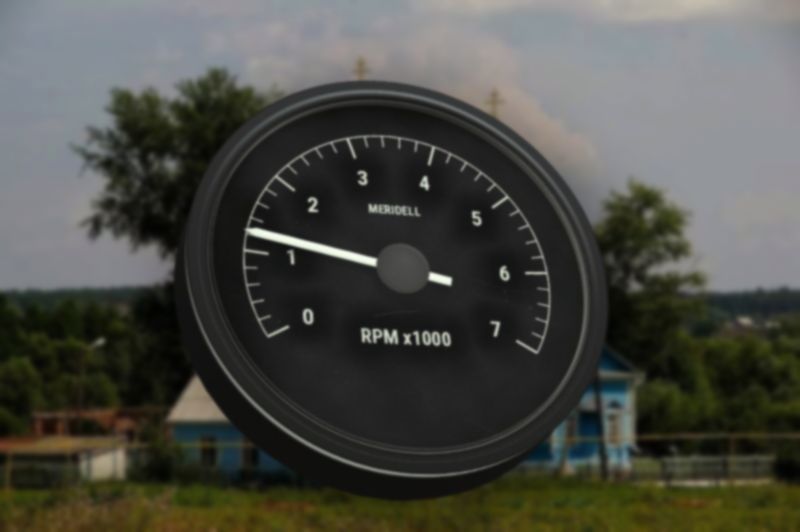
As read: rpm 1200
